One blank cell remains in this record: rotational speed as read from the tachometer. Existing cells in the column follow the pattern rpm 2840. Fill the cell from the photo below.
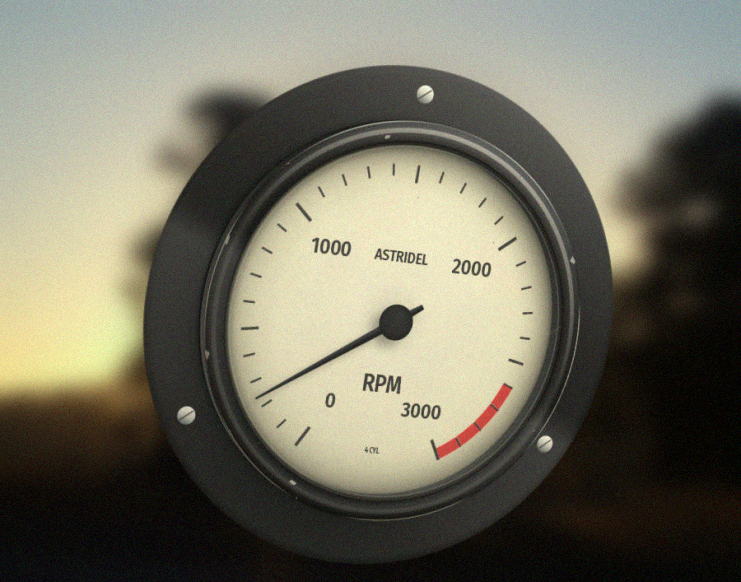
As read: rpm 250
